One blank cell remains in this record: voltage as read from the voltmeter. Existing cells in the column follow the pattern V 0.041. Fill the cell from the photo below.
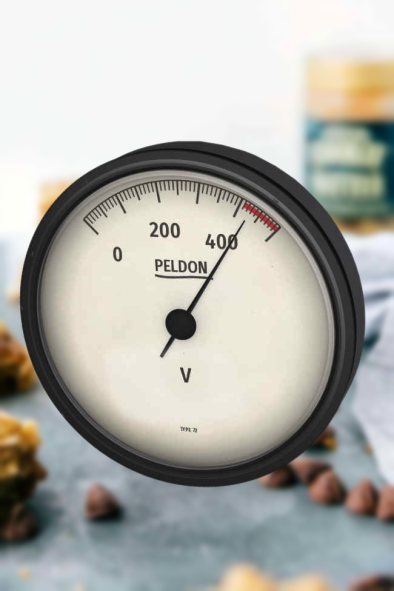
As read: V 430
